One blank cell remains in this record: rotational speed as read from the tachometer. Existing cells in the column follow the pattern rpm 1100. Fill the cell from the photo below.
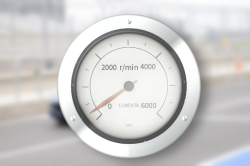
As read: rpm 250
